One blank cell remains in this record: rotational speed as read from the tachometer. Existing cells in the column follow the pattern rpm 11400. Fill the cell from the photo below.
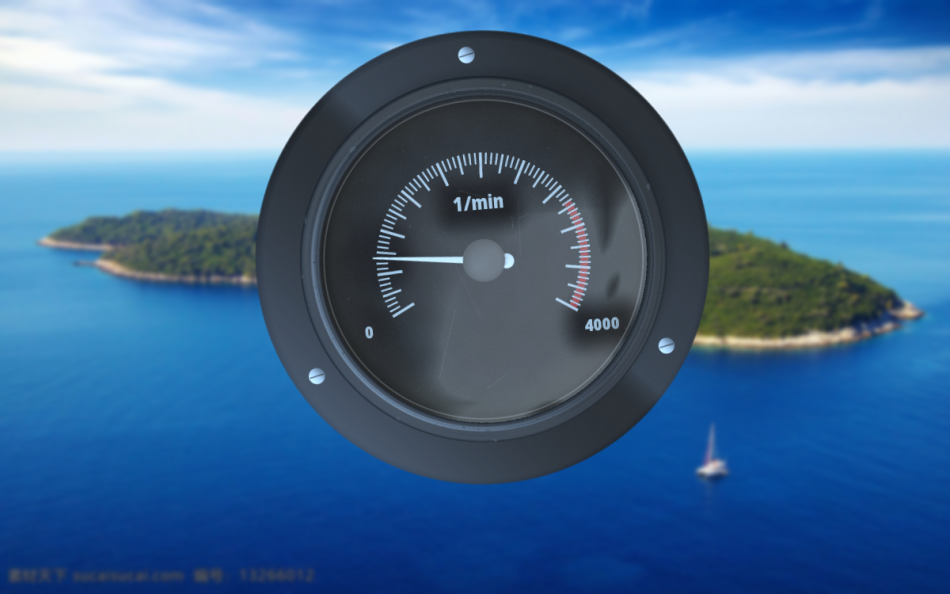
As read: rpm 550
